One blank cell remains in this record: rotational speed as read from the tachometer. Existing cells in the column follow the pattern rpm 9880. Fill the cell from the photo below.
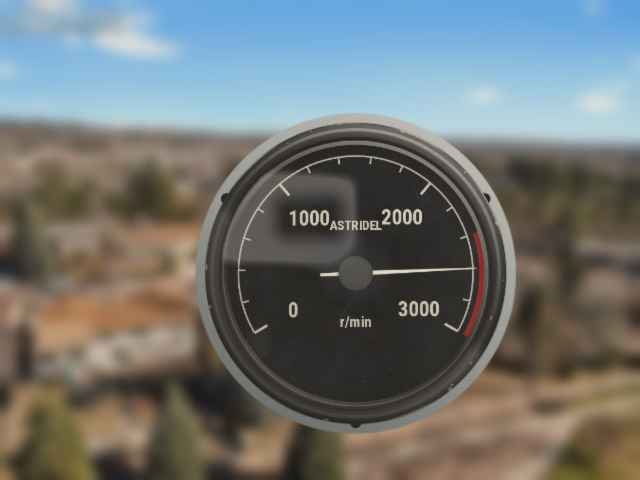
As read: rpm 2600
